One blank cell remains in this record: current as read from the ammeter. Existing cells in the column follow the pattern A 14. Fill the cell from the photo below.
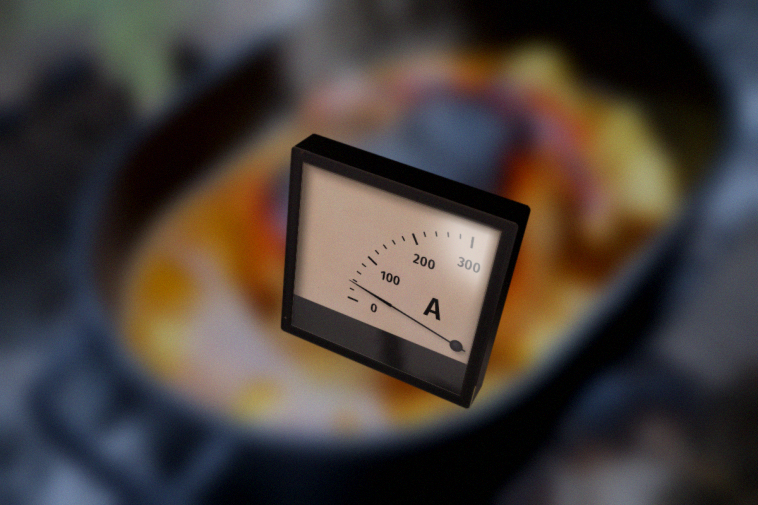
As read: A 40
